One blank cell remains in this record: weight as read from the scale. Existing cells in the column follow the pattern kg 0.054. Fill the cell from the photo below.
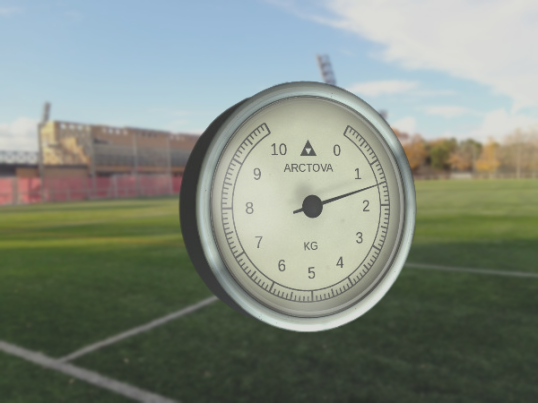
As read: kg 1.5
